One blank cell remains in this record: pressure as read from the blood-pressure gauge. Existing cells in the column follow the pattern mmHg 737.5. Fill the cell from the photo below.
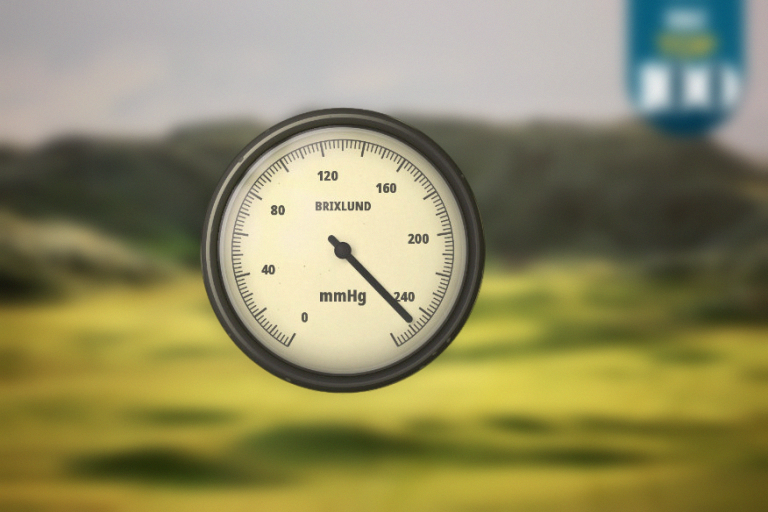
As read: mmHg 248
